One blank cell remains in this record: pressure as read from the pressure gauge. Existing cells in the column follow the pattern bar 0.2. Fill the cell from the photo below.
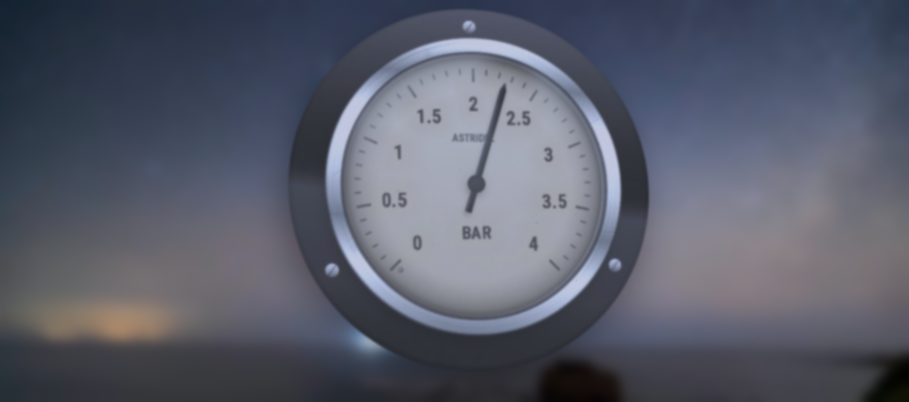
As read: bar 2.25
